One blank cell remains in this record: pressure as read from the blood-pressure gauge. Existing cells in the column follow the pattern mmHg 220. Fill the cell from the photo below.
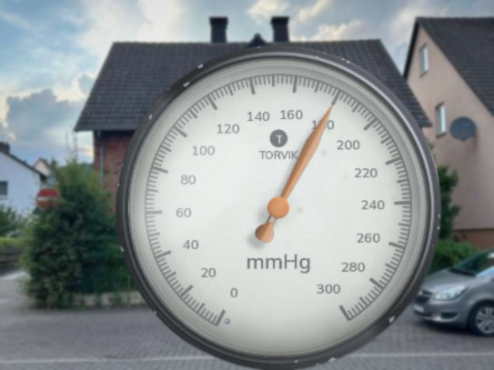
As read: mmHg 180
